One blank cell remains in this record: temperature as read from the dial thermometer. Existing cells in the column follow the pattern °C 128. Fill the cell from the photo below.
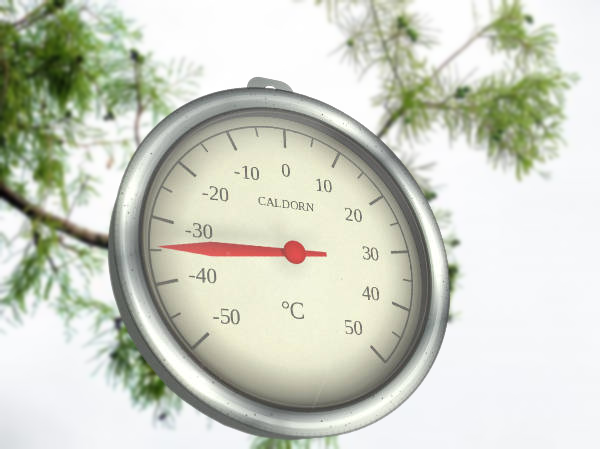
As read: °C -35
